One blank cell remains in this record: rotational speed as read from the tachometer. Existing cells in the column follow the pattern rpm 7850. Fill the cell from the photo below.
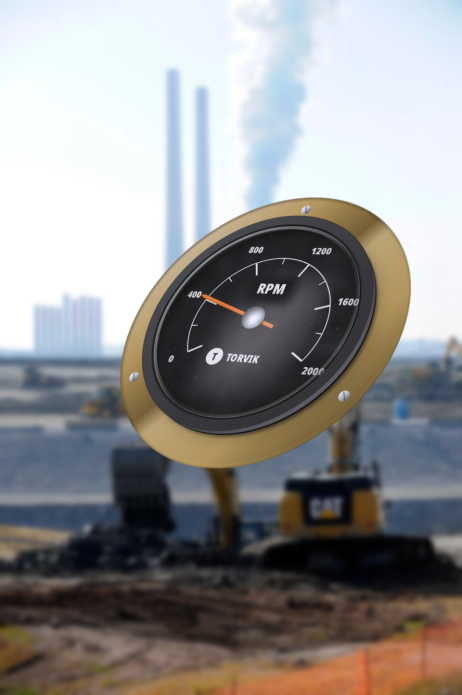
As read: rpm 400
